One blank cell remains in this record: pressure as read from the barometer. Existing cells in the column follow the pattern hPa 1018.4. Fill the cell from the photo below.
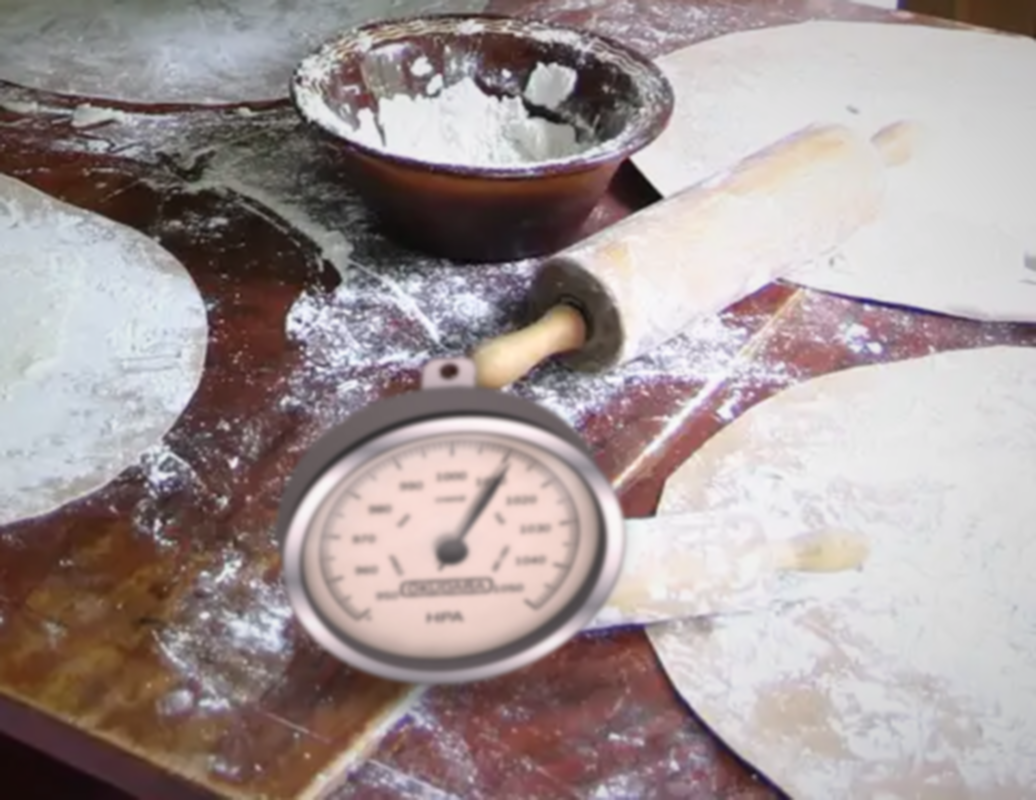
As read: hPa 1010
